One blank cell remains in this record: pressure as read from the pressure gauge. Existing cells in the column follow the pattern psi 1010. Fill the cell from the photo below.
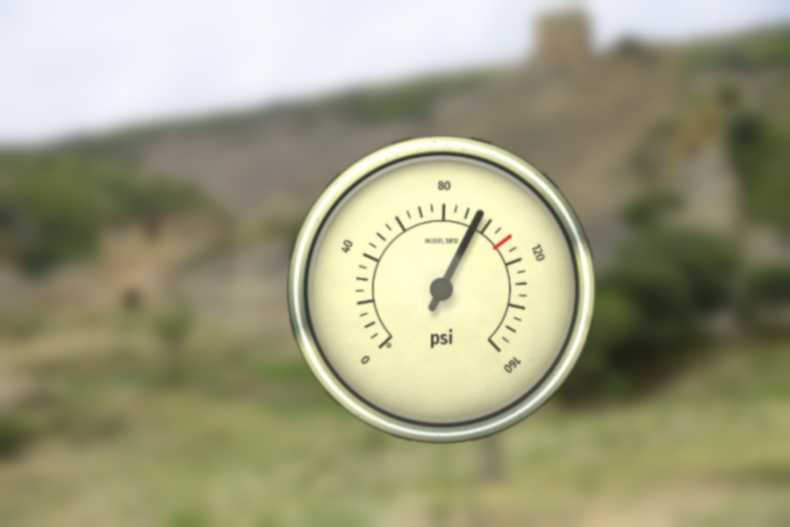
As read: psi 95
